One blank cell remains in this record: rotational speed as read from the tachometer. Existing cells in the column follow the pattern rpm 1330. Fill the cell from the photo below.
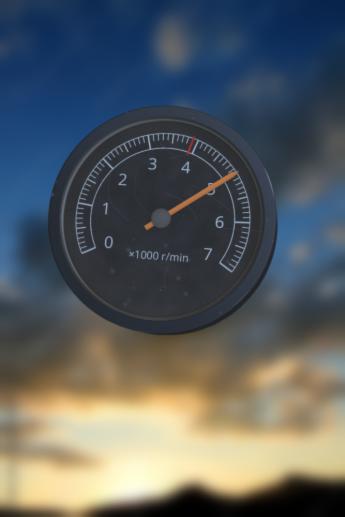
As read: rpm 5000
